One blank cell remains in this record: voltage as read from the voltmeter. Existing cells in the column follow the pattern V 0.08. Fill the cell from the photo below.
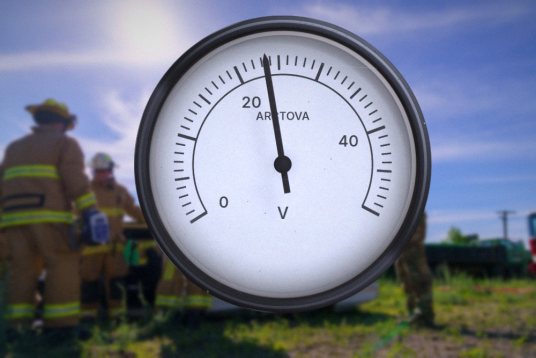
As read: V 23.5
